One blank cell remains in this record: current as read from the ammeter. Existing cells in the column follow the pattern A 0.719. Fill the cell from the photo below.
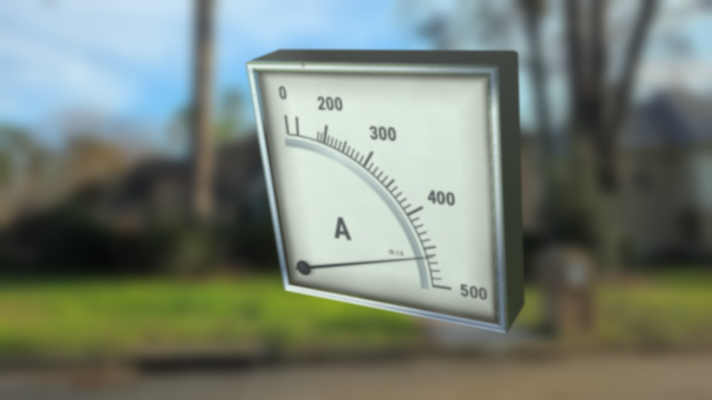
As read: A 460
